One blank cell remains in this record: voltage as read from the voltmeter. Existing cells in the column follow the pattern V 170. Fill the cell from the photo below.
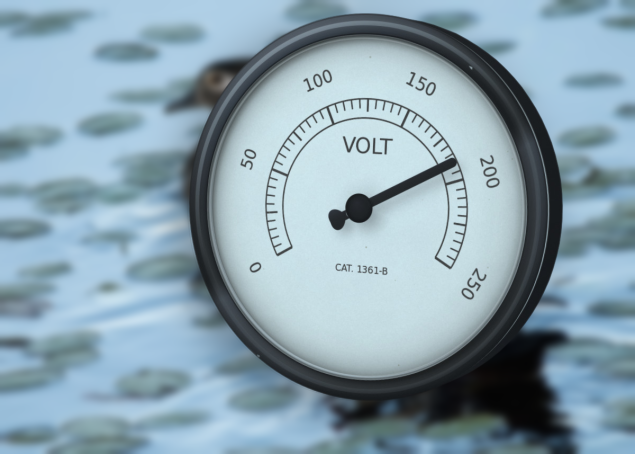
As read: V 190
